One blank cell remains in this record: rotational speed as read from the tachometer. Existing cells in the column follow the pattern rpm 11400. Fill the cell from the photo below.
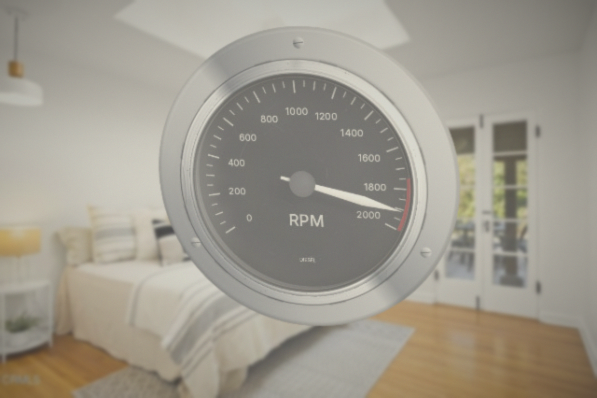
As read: rpm 1900
